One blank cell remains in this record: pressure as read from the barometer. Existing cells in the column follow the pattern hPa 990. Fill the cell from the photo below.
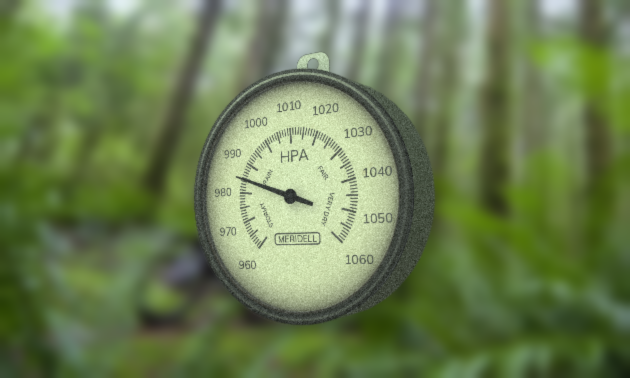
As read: hPa 985
